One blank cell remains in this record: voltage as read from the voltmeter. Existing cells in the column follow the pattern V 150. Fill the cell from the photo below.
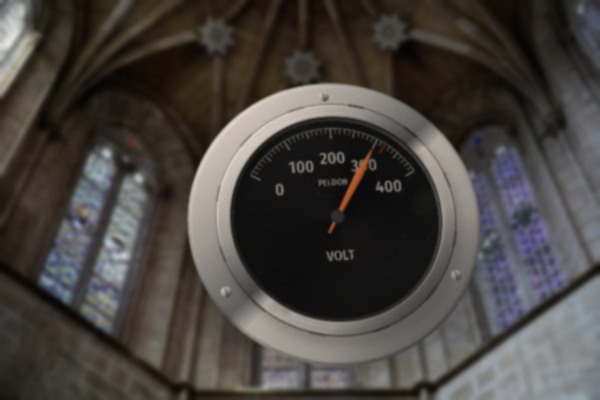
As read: V 300
